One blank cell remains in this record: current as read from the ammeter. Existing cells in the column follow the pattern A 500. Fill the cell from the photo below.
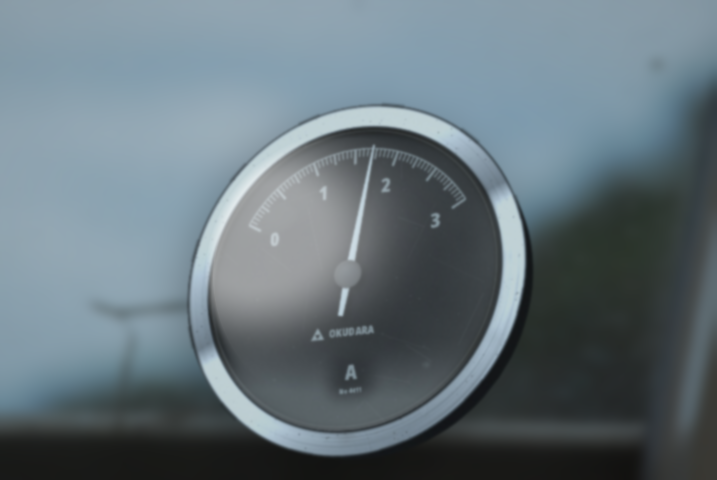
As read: A 1.75
